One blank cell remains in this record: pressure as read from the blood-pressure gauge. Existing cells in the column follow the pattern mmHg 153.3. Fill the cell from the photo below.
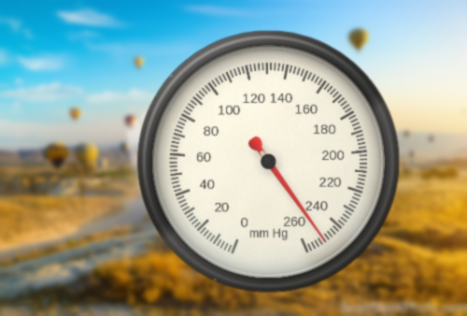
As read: mmHg 250
